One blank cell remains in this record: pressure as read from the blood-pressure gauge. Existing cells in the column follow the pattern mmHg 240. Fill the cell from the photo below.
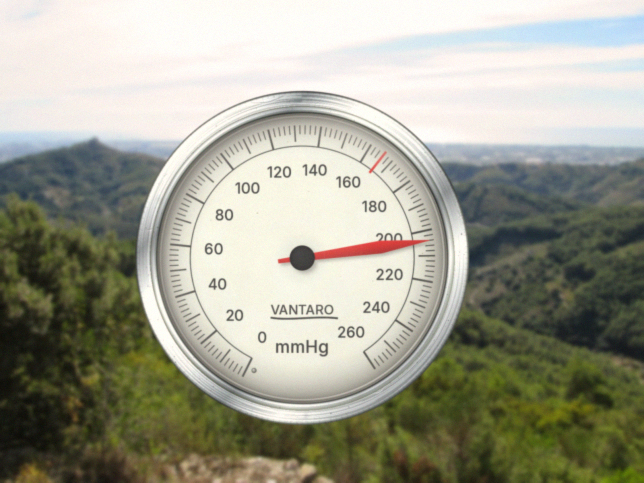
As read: mmHg 204
